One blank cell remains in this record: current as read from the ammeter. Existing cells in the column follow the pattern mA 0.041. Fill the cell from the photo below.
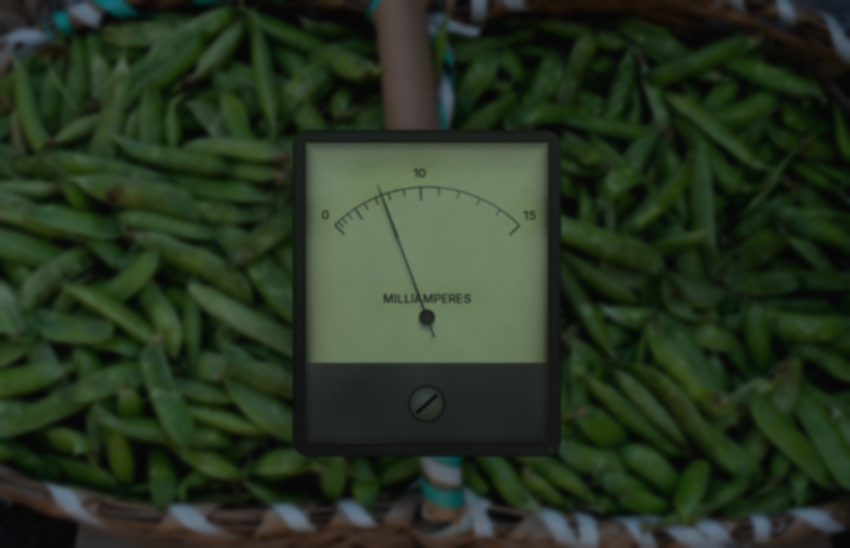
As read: mA 7.5
